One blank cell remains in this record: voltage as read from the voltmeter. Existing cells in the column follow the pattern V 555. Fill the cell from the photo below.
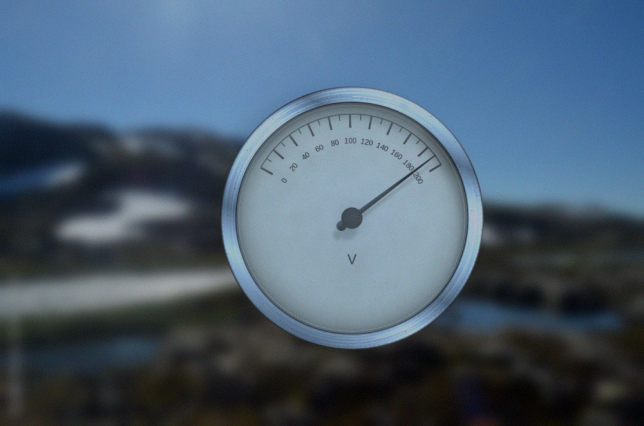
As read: V 190
